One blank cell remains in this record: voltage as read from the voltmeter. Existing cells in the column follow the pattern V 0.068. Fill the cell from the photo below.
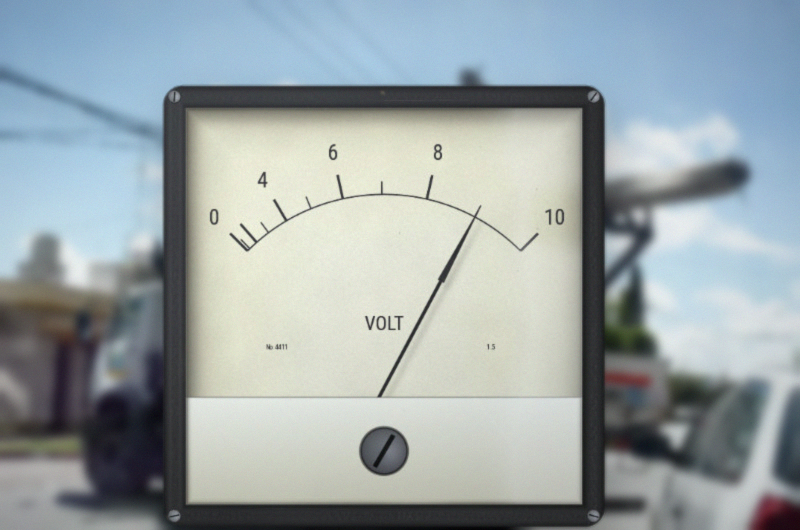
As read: V 9
